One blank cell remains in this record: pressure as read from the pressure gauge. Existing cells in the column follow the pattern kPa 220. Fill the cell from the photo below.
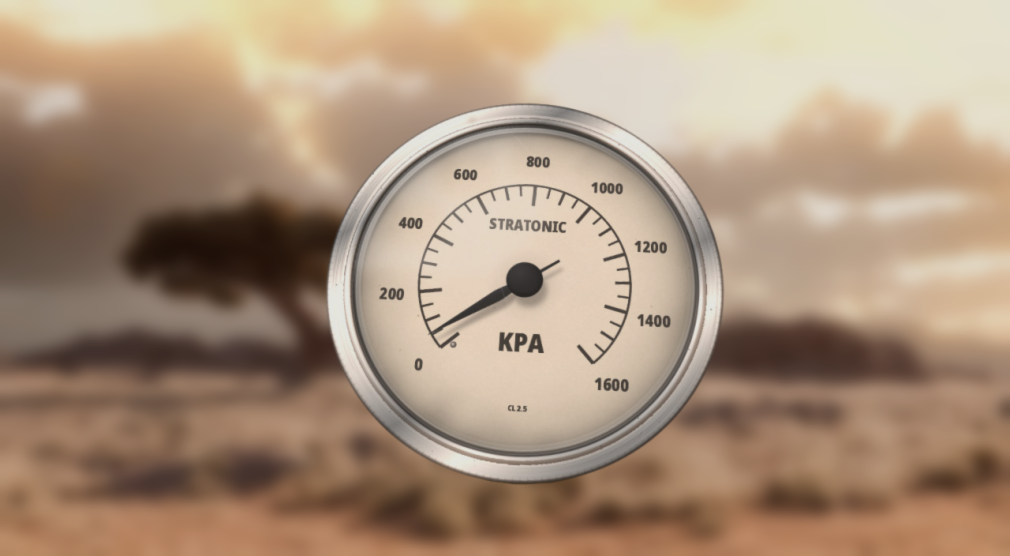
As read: kPa 50
